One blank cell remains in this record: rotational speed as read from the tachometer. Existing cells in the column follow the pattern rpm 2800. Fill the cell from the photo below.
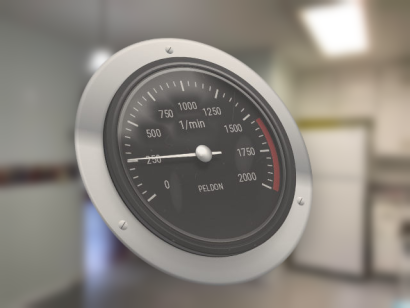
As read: rpm 250
